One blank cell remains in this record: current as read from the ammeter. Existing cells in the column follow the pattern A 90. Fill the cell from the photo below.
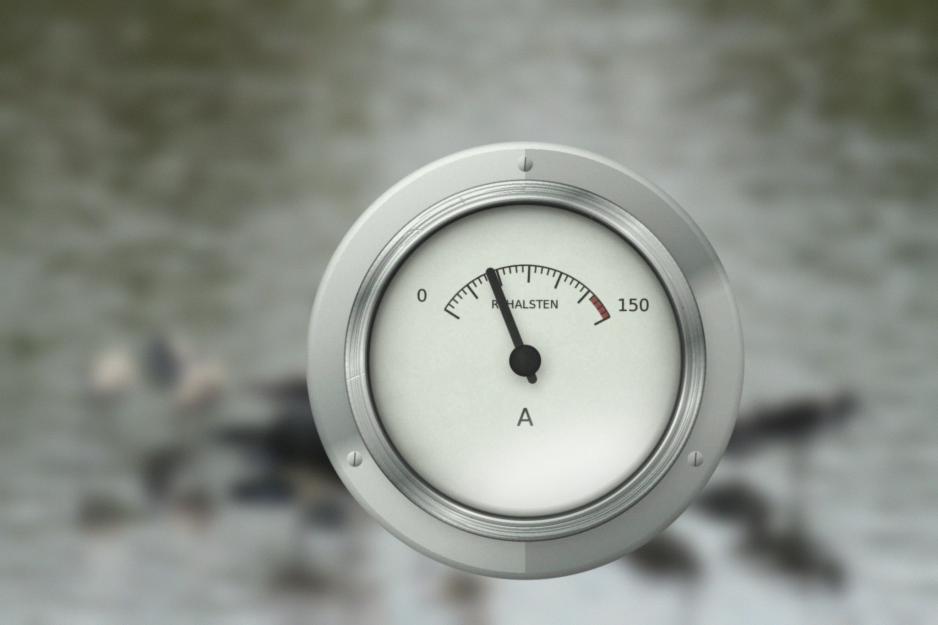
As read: A 45
